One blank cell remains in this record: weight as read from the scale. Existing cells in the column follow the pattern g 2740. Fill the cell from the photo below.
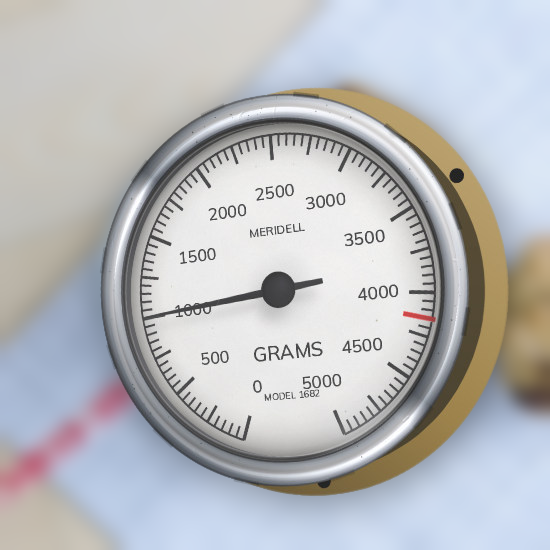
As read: g 1000
